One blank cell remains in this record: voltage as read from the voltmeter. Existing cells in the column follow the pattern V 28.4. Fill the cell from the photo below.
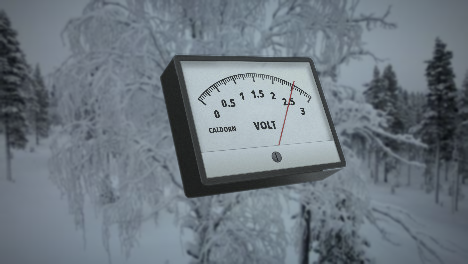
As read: V 2.5
